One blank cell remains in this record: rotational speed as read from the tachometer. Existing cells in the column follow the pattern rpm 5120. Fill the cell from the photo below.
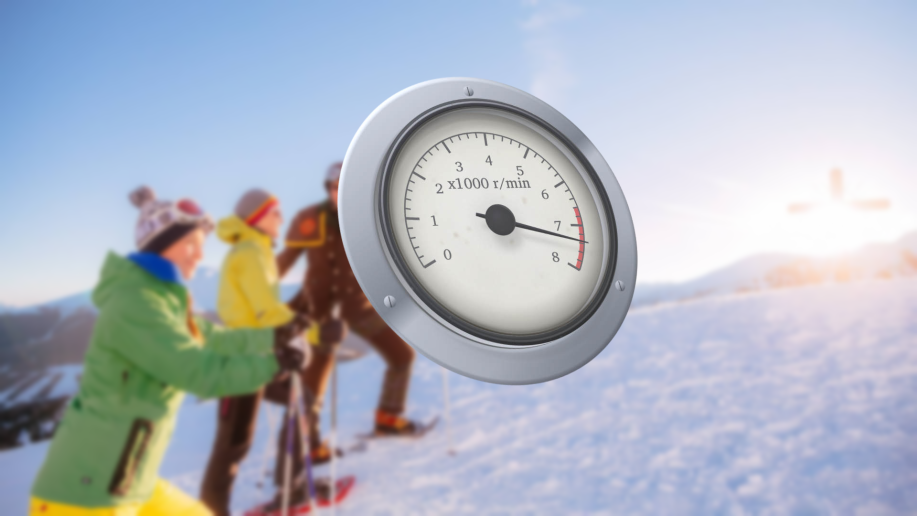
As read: rpm 7400
